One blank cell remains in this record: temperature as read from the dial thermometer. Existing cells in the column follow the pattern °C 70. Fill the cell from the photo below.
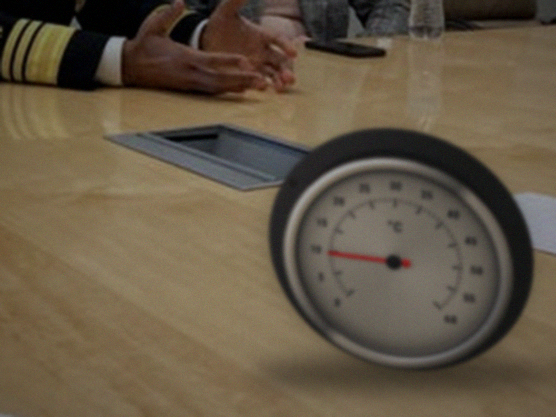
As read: °C 10
